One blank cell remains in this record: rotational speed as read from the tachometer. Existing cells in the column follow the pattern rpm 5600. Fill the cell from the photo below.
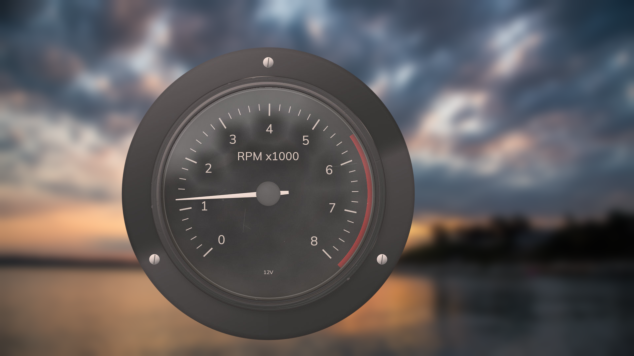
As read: rpm 1200
